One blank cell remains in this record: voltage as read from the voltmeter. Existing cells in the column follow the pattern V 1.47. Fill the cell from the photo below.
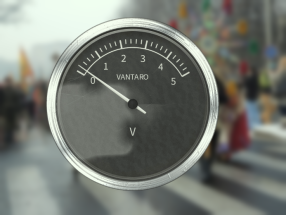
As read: V 0.2
